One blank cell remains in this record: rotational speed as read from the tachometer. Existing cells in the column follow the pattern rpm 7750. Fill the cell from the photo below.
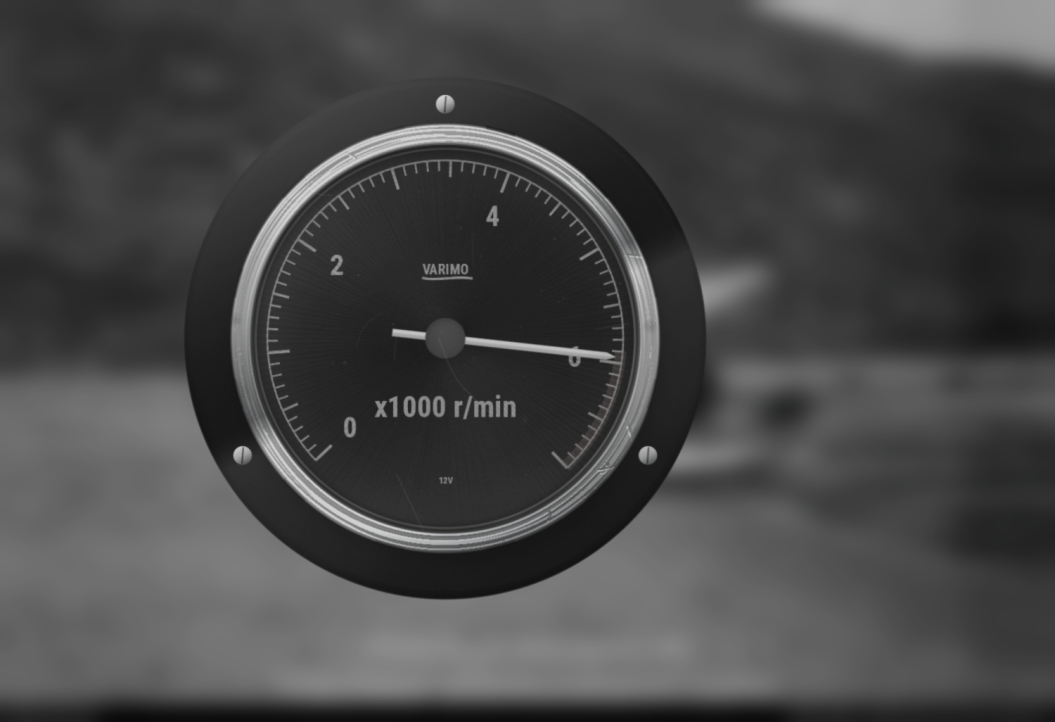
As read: rpm 5950
